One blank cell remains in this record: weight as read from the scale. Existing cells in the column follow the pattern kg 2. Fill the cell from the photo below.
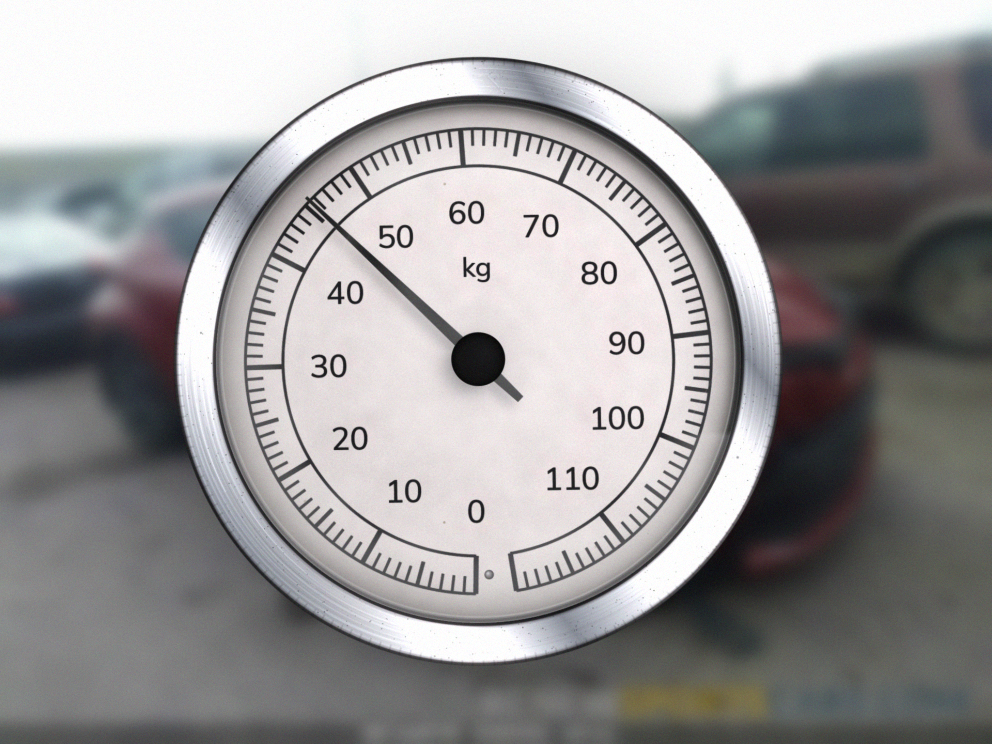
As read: kg 45.5
